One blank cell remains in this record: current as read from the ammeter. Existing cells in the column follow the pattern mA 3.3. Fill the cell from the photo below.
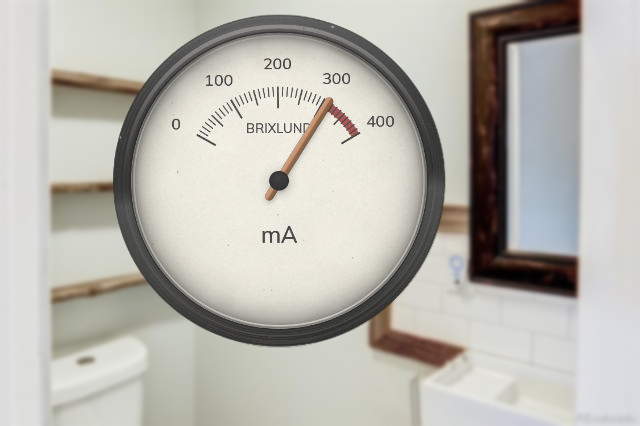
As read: mA 310
